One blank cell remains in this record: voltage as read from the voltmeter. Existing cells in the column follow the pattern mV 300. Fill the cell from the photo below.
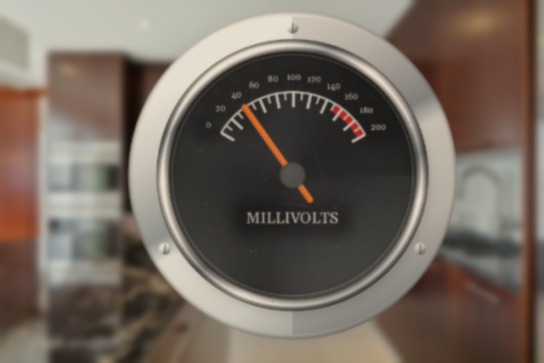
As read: mV 40
